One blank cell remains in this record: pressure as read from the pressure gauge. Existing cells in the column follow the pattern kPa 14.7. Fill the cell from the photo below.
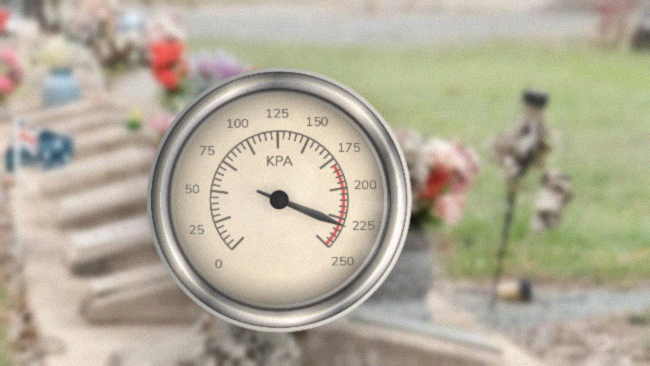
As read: kPa 230
